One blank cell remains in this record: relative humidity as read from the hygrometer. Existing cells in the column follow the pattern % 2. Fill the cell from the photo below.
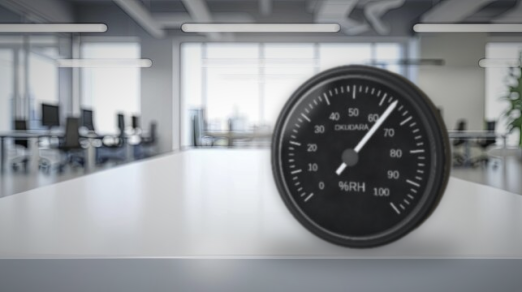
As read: % 64
